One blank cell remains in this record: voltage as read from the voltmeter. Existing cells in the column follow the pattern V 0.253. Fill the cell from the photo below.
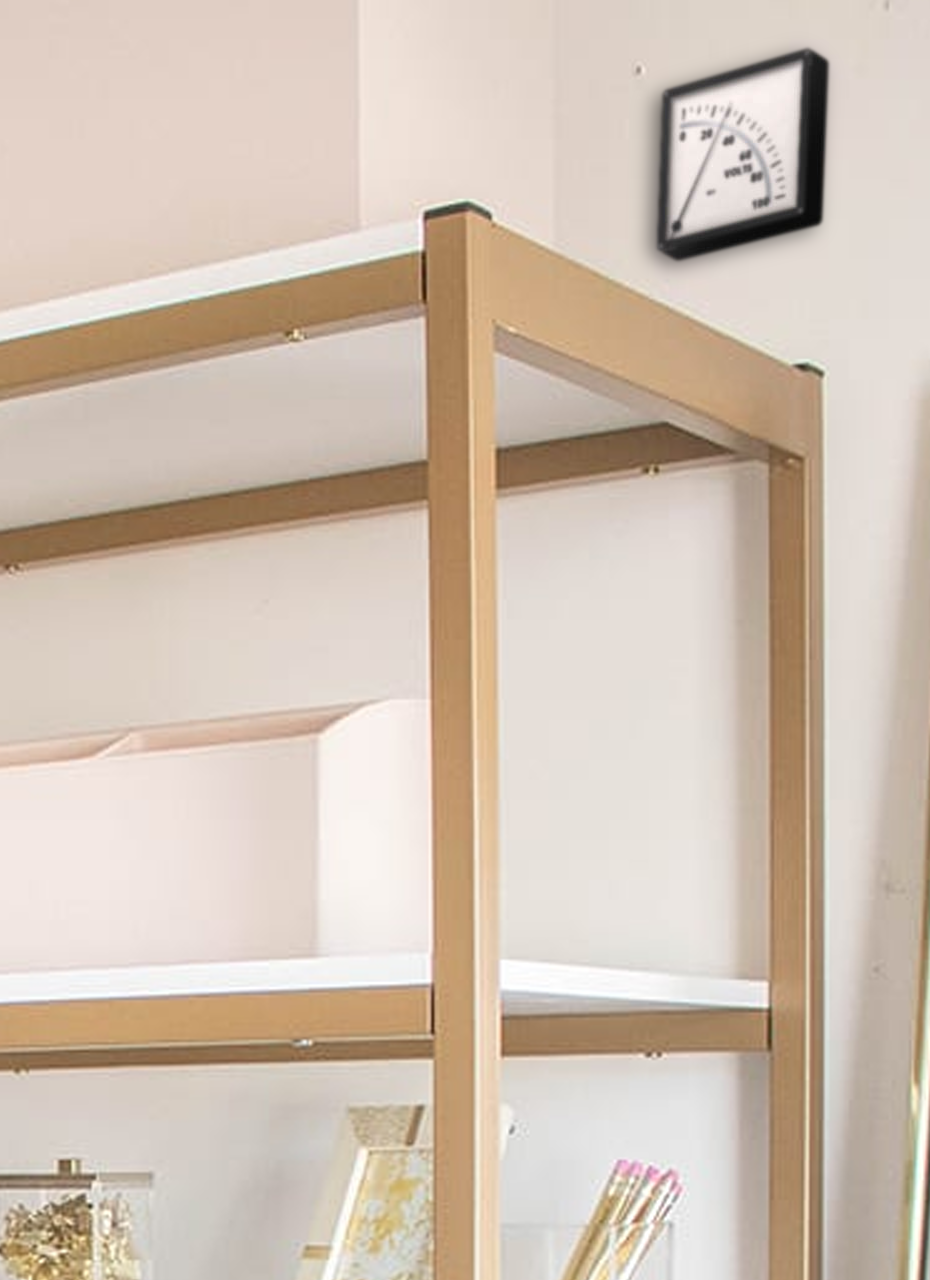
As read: V 30
